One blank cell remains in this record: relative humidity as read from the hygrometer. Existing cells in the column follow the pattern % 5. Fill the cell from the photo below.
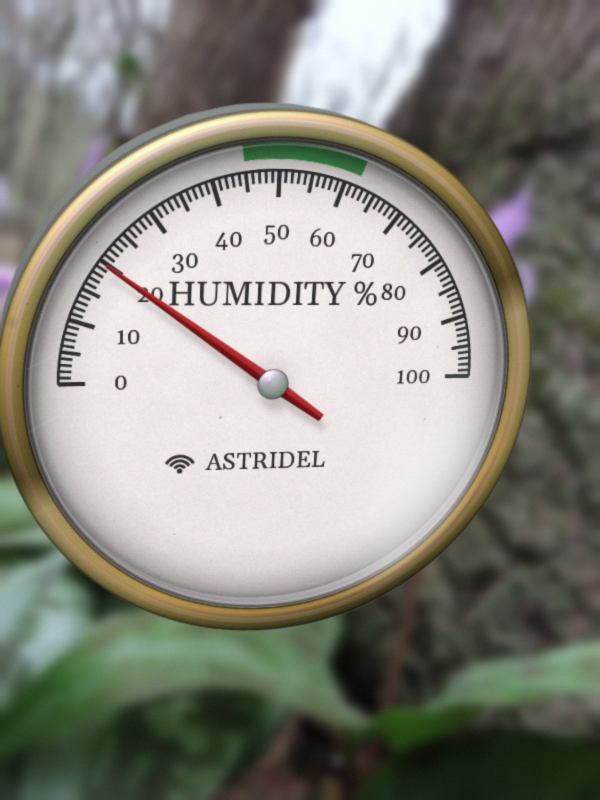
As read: % 20
